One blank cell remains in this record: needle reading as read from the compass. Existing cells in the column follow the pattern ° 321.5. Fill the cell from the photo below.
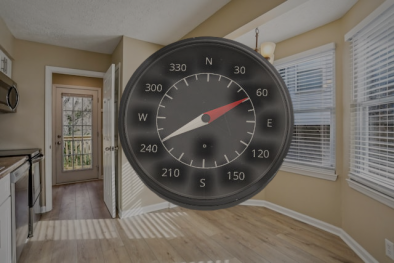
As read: ° 60
